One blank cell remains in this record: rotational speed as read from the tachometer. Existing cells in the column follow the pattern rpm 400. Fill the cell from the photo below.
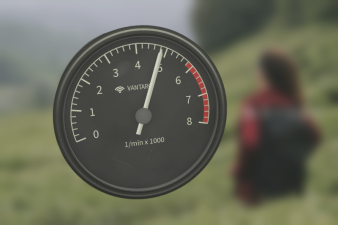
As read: rpm 4800
